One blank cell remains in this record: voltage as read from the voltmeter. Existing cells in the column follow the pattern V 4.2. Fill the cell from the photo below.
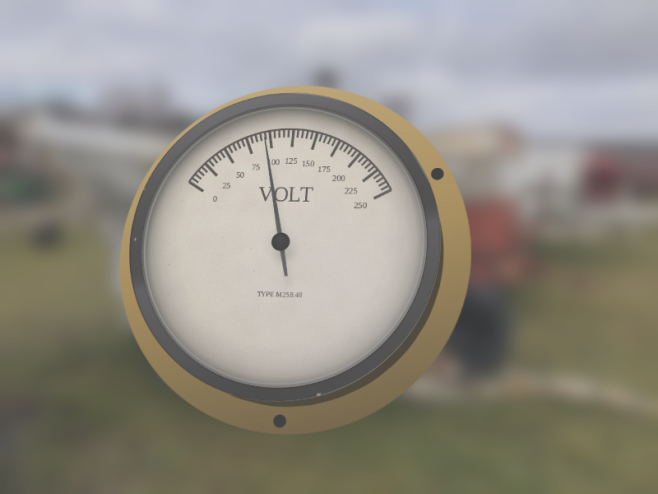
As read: V 95
